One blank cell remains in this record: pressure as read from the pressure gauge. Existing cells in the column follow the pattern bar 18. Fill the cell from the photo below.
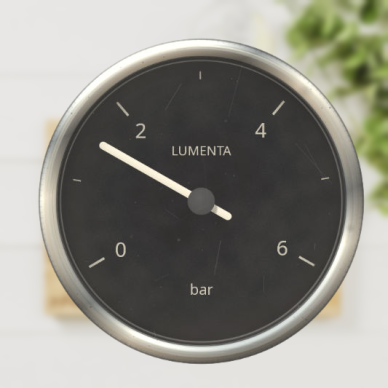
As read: bar 1.5
